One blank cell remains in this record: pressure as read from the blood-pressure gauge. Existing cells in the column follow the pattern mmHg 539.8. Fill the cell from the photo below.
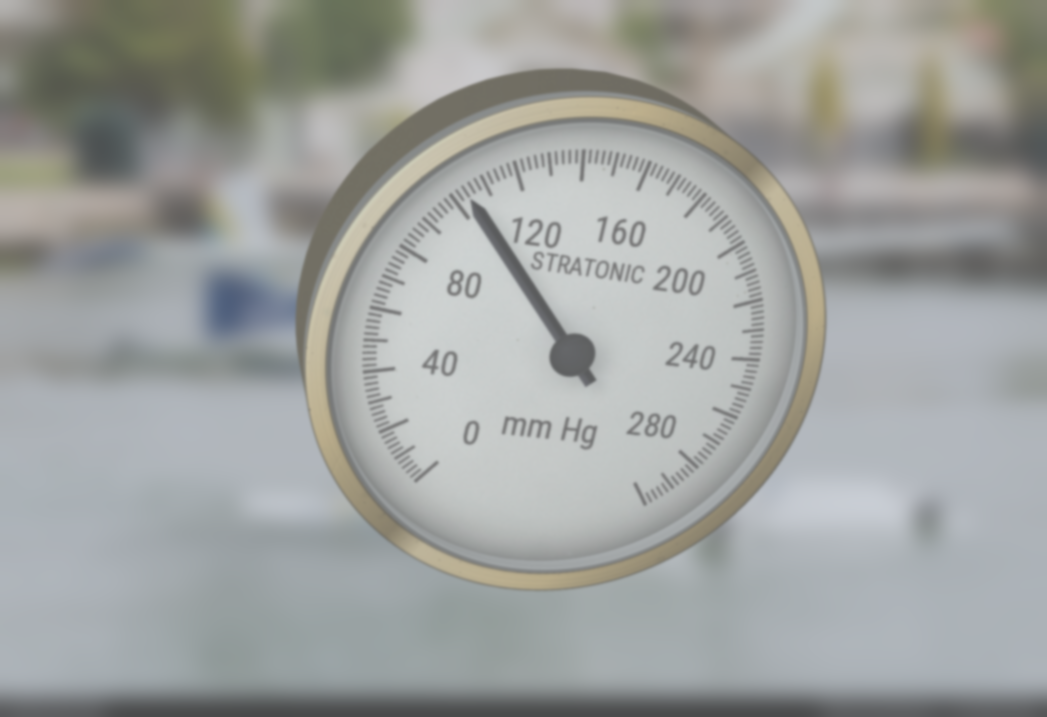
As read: mmHg 104
